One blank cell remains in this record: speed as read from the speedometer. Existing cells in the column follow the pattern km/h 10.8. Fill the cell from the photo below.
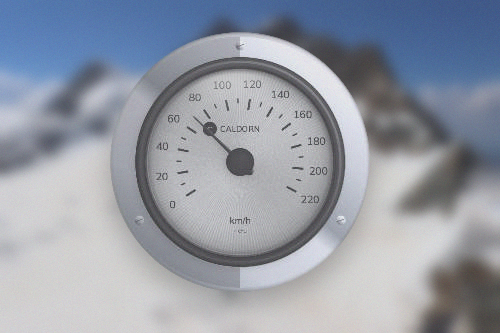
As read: km/h 70
